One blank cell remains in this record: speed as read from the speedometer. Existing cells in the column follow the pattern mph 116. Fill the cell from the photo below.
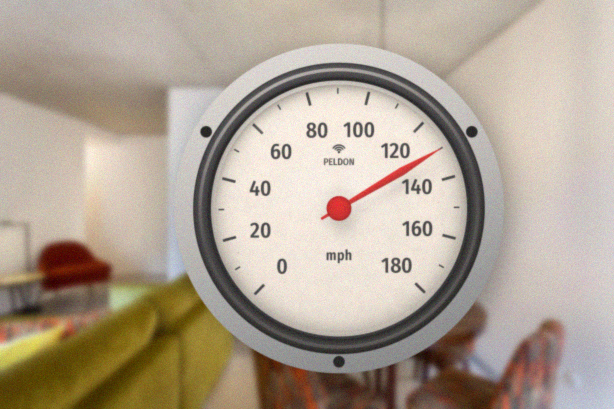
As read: mph 130
